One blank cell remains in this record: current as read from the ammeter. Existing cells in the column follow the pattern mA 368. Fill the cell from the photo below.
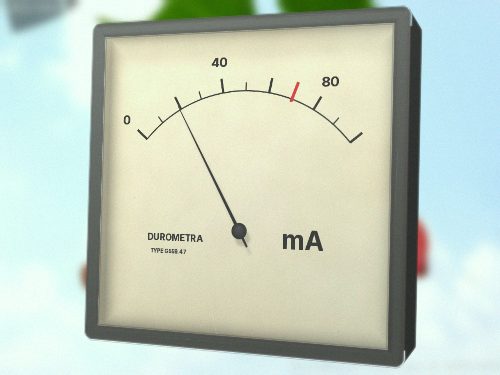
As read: mA 20
